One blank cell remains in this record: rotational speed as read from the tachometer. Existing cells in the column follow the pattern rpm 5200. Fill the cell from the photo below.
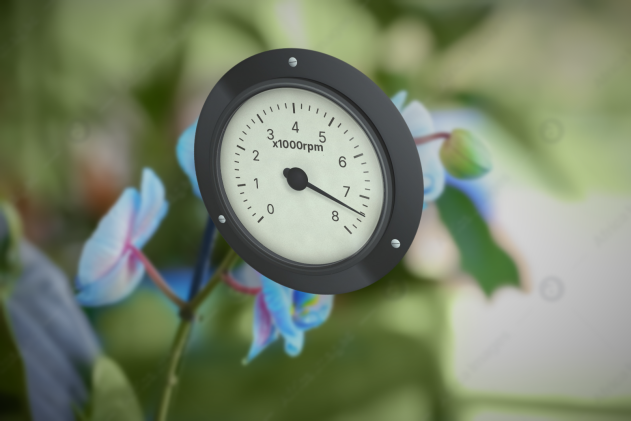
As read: rpm 7400
